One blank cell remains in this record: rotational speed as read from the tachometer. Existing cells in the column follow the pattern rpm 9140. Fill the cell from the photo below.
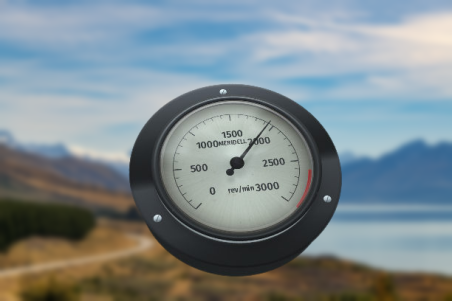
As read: rpm 1950
